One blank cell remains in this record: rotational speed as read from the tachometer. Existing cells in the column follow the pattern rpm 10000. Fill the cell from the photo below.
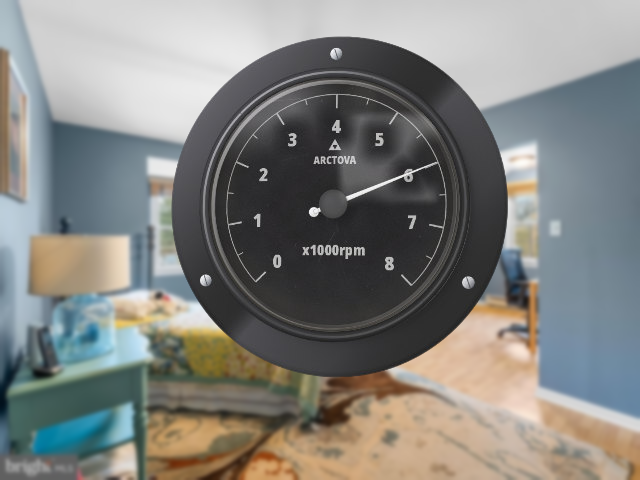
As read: rpm 6000
